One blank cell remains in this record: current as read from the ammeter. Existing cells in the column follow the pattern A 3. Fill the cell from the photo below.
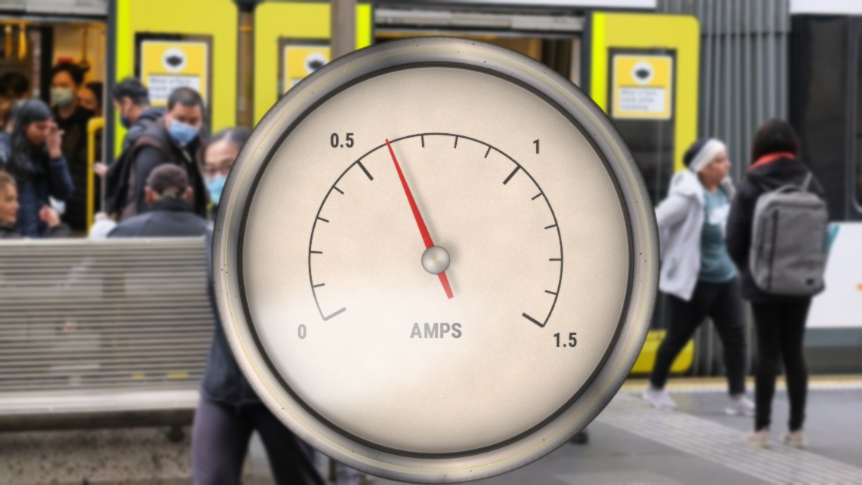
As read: A 0.6
